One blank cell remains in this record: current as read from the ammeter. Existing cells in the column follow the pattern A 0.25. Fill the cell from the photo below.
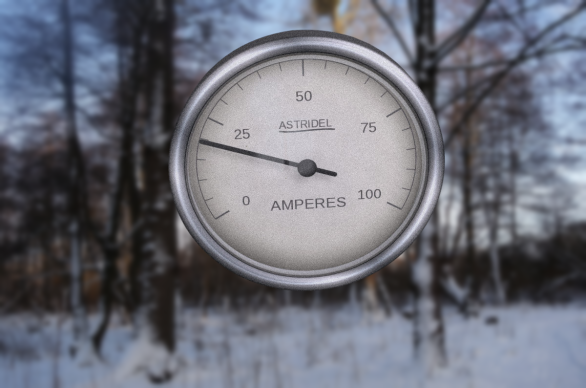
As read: A 20
